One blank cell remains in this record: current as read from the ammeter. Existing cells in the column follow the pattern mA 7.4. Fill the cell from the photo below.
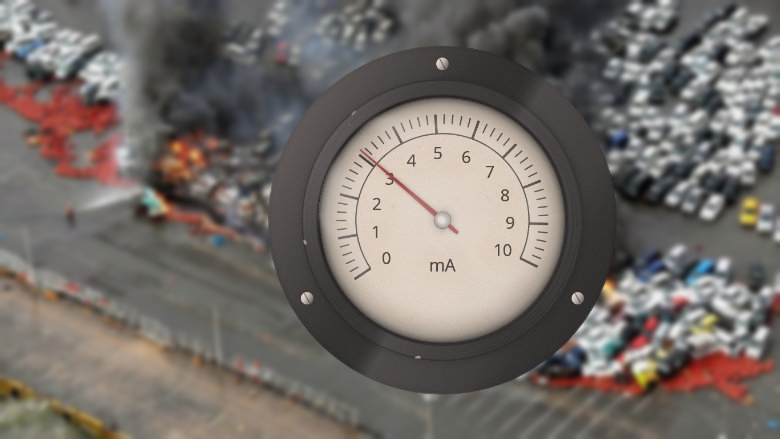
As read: mA 3.1
